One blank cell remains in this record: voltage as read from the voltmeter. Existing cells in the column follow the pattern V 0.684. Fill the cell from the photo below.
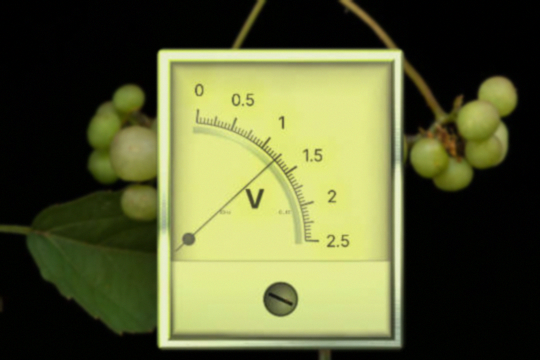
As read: V 1.25
